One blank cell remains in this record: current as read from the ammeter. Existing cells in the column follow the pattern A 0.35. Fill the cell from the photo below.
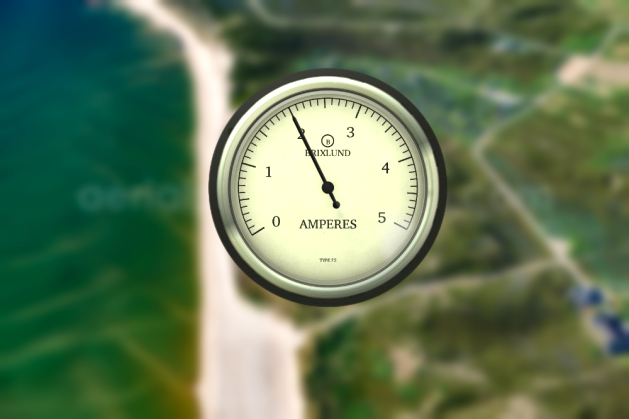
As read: A 2
